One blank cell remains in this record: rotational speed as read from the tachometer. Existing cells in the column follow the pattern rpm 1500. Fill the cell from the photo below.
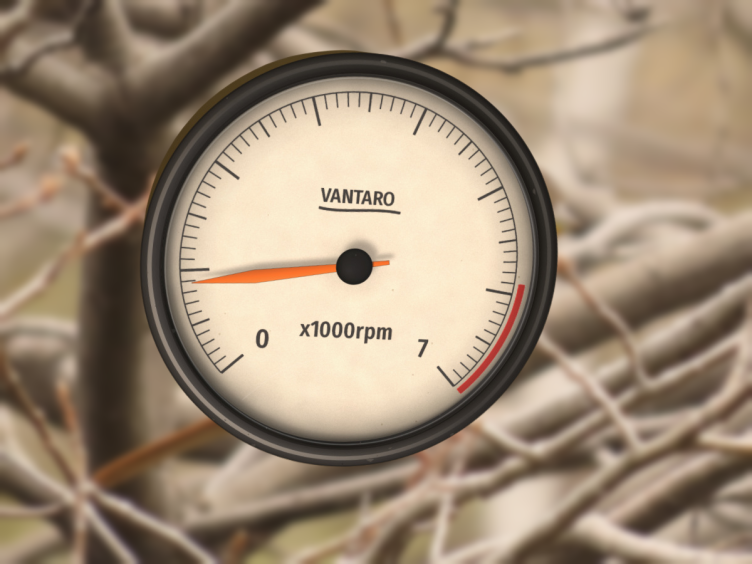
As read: rpm 900
